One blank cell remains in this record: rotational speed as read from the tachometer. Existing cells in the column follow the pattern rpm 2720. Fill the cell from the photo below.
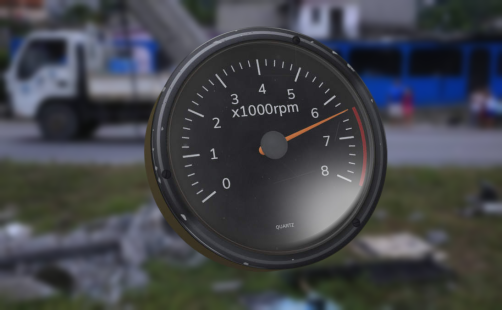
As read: rpm 6400
